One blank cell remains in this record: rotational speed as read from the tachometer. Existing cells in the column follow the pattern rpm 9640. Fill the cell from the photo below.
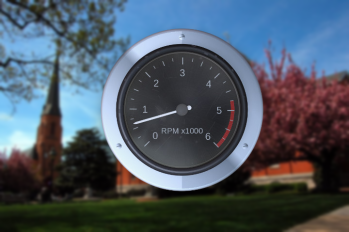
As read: rpm 625
